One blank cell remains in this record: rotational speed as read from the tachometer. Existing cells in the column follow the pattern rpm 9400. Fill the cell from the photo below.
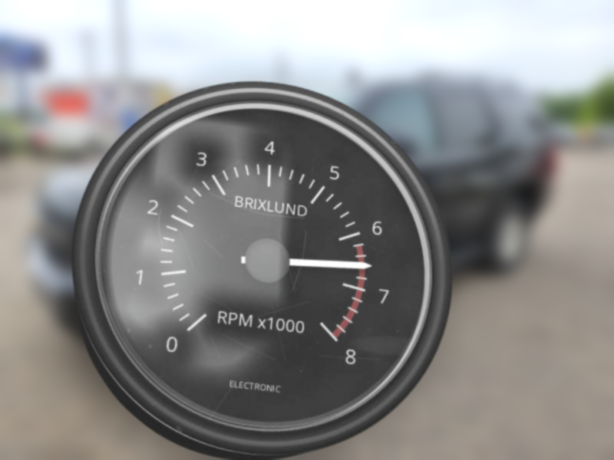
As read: rpm 6600
